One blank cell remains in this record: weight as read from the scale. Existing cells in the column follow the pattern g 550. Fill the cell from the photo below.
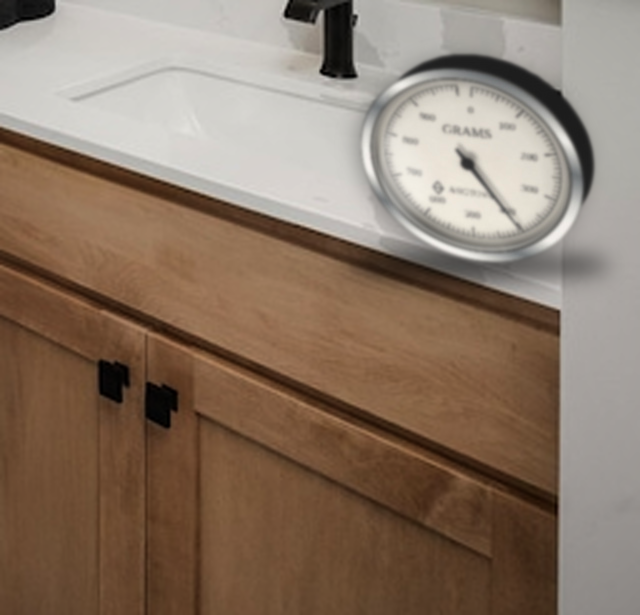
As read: g 400
